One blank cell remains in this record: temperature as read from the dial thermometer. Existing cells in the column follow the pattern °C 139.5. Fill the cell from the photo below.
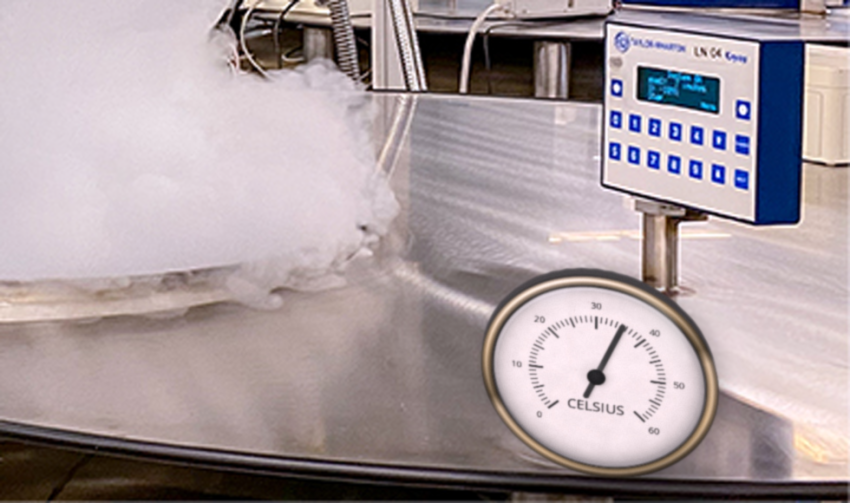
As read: °C 35
